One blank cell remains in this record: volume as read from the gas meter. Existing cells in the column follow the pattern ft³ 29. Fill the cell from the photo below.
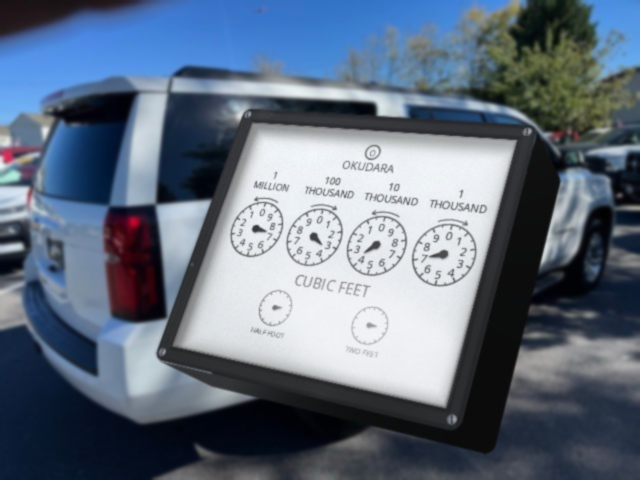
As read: ft³ 733700
